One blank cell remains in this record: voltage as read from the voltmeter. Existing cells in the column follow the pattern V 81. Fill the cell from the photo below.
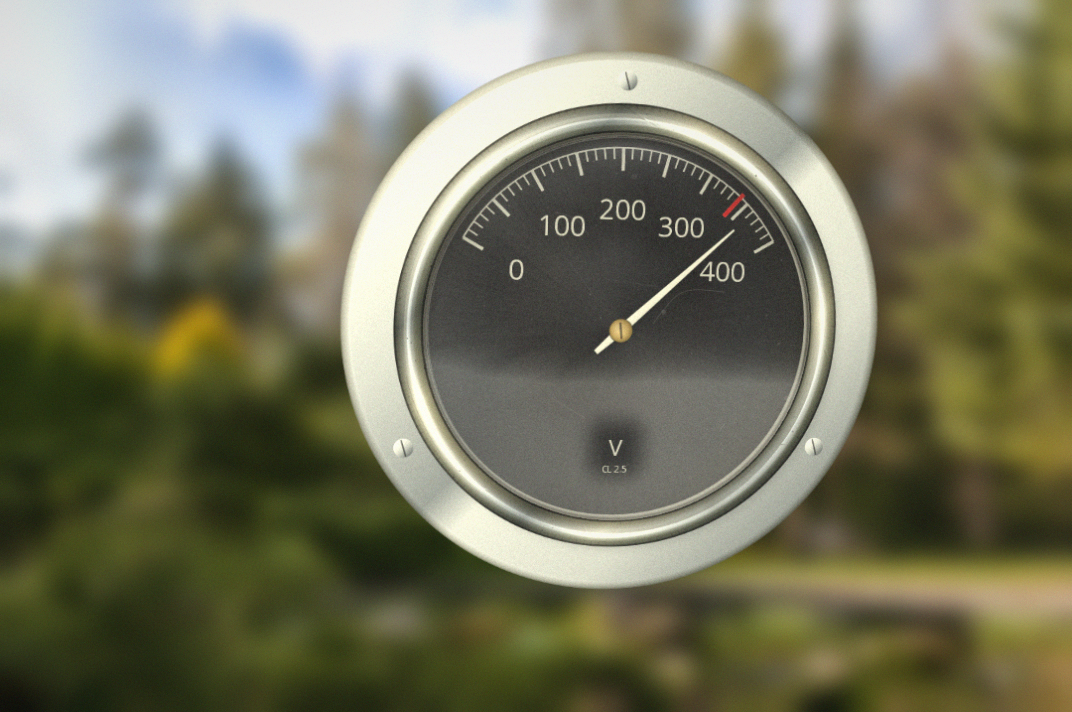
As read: V 360
